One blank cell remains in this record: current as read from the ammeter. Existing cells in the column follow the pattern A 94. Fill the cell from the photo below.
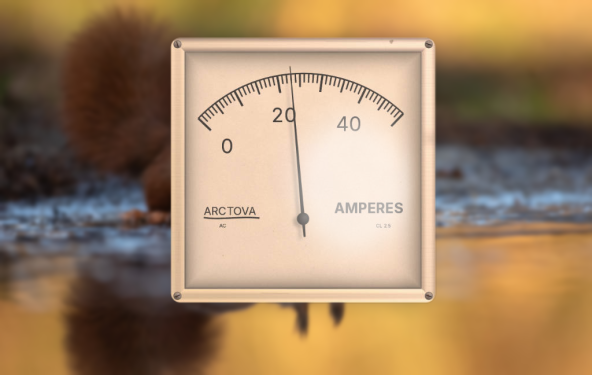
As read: A 23
